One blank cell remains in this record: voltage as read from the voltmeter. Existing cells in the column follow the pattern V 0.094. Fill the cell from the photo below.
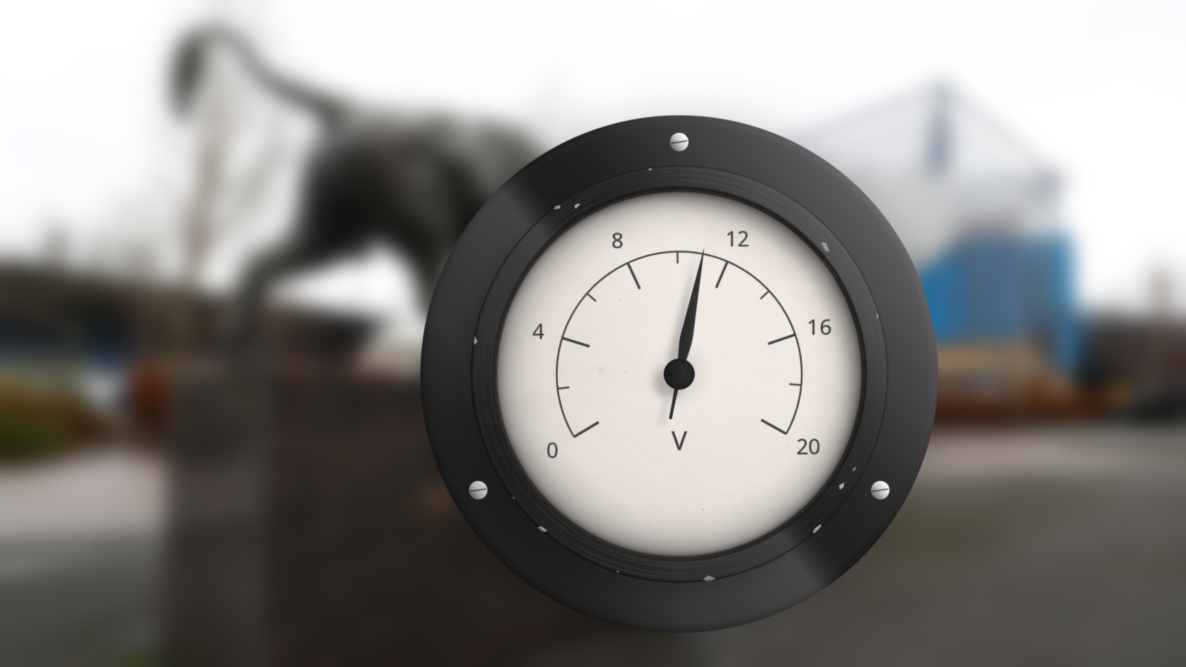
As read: V 11
